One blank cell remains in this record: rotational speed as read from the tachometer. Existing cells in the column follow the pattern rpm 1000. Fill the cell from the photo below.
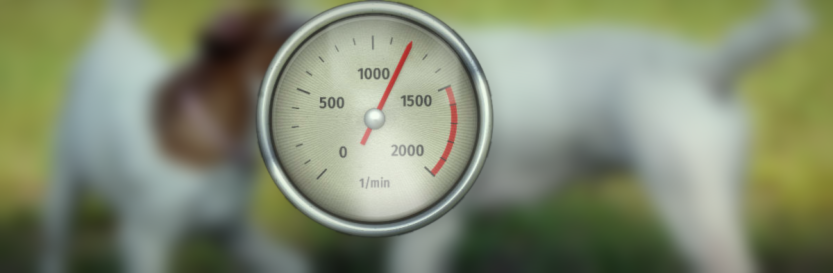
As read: rpm 1200
